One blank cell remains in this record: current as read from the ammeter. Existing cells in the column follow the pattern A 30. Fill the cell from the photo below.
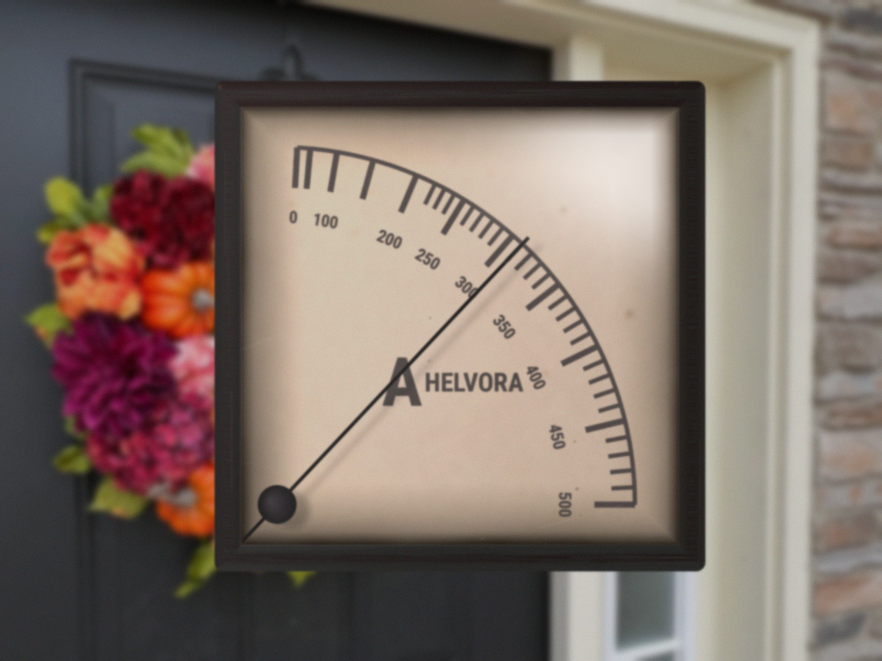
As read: A 310
